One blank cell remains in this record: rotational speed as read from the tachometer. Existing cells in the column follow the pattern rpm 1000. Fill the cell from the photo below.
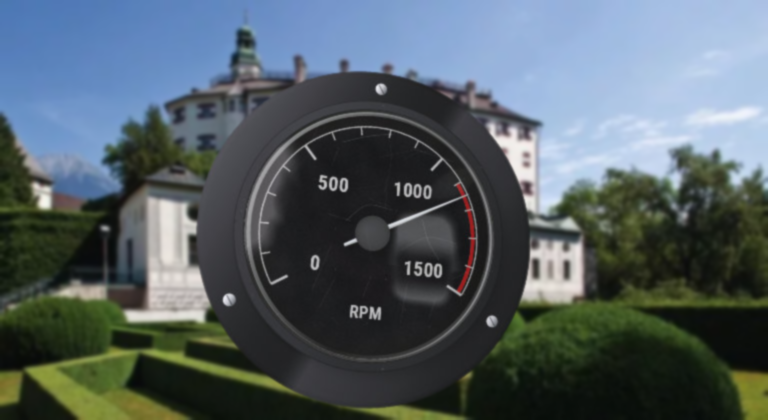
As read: rpm 1150
